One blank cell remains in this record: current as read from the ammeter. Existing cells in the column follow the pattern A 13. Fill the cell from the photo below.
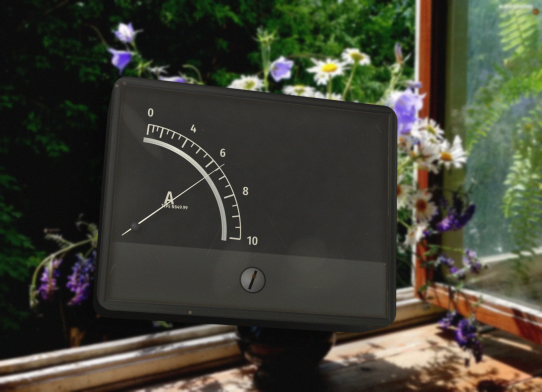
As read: A 6.5
